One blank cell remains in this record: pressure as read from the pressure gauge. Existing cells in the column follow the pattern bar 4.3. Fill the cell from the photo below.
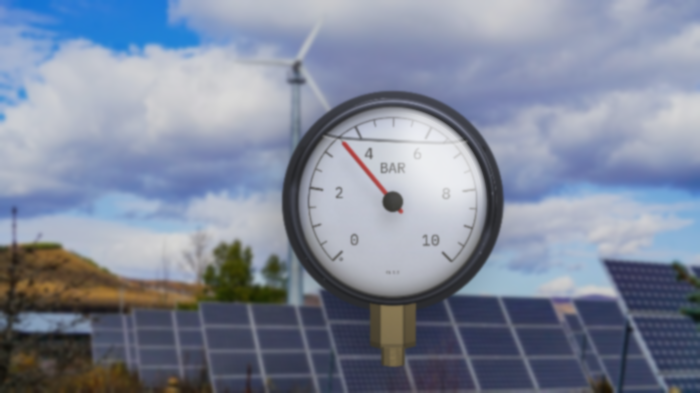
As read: bar 3.5
